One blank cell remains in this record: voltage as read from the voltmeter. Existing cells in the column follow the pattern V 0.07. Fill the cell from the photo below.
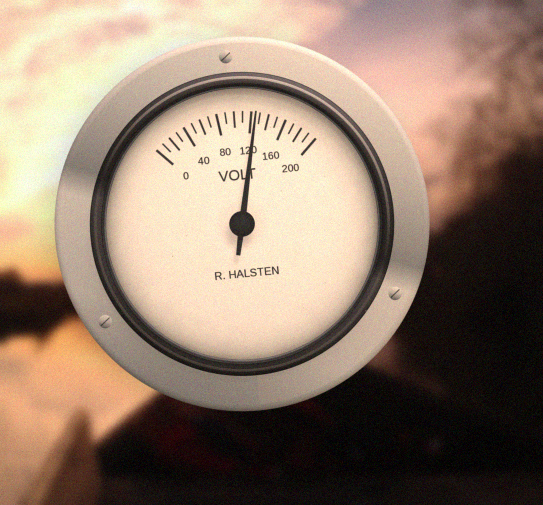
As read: V 125
